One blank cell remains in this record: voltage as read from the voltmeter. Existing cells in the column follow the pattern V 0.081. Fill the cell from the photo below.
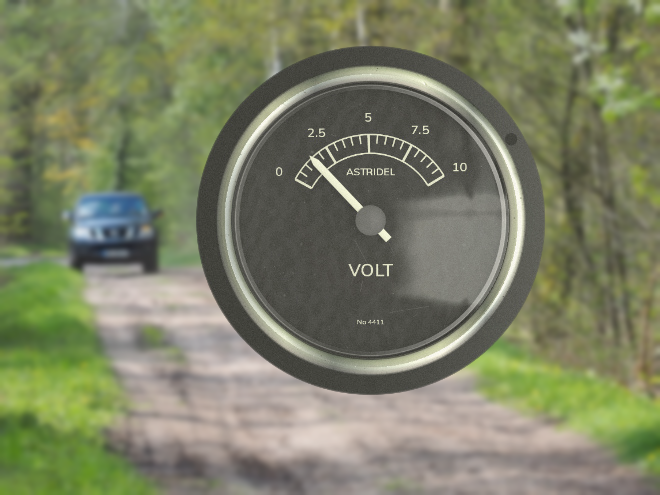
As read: V 1.5
